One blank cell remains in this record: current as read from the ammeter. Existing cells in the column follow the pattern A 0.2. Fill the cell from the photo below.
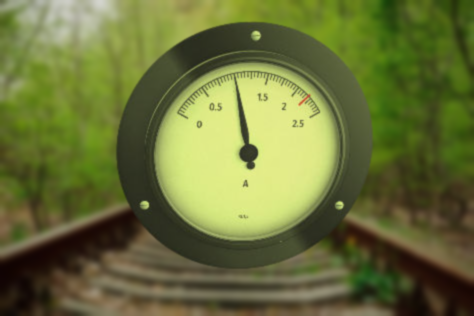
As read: A 1
